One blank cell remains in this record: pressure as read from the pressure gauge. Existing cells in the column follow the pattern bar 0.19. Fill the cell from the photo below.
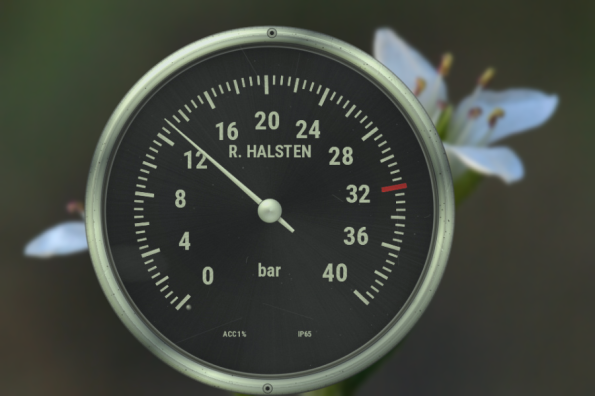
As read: bar 13
